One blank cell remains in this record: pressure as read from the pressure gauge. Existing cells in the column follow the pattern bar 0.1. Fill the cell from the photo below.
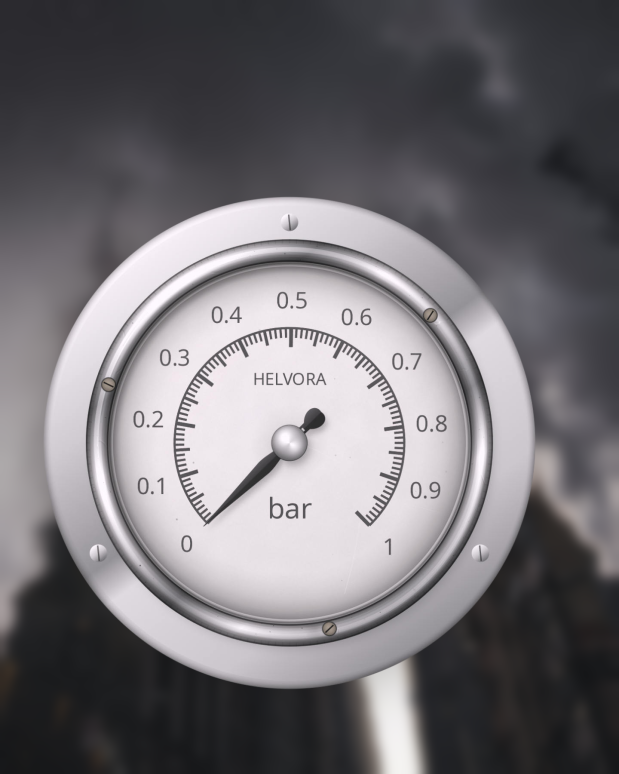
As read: bar 0
